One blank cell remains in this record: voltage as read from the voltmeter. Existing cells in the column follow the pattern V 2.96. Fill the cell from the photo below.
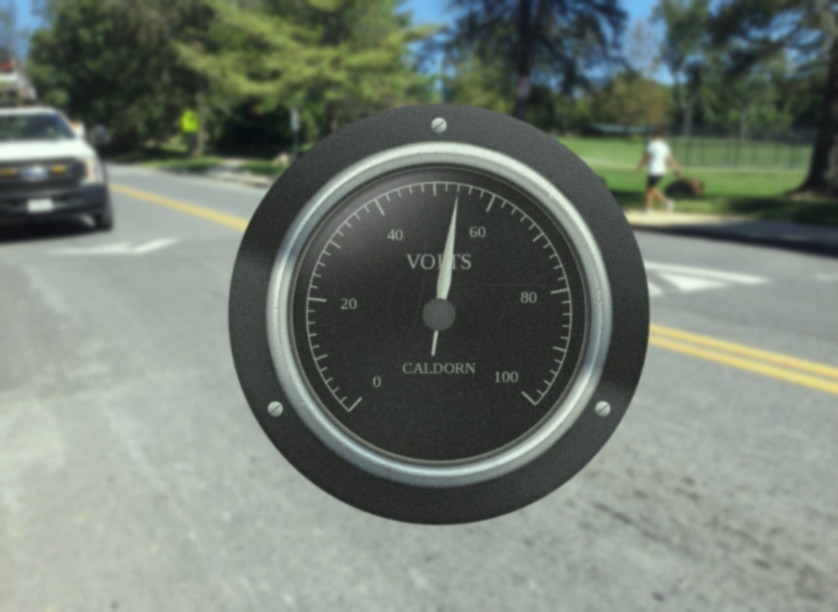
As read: V 54
